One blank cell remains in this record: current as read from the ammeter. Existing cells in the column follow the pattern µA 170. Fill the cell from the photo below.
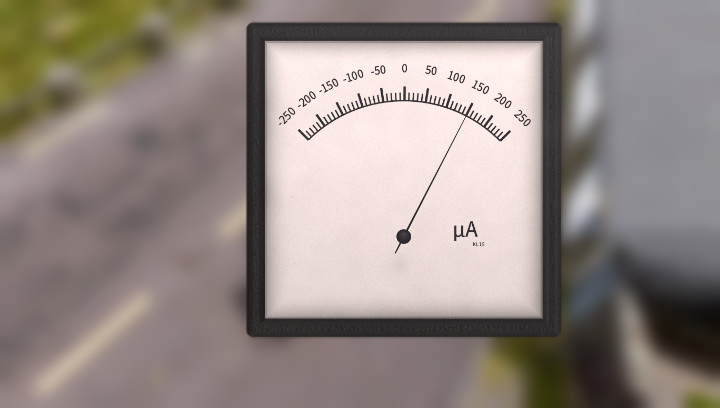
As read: µA 150
